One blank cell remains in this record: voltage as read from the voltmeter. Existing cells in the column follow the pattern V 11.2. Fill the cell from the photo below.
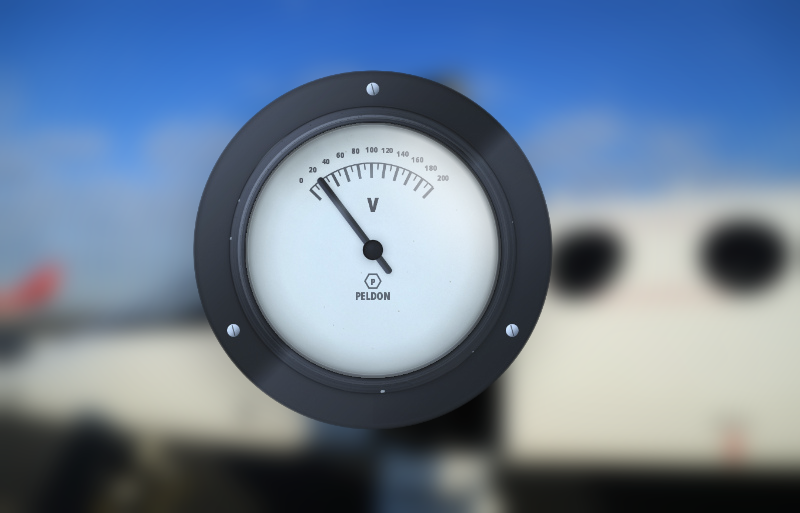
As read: V 20
